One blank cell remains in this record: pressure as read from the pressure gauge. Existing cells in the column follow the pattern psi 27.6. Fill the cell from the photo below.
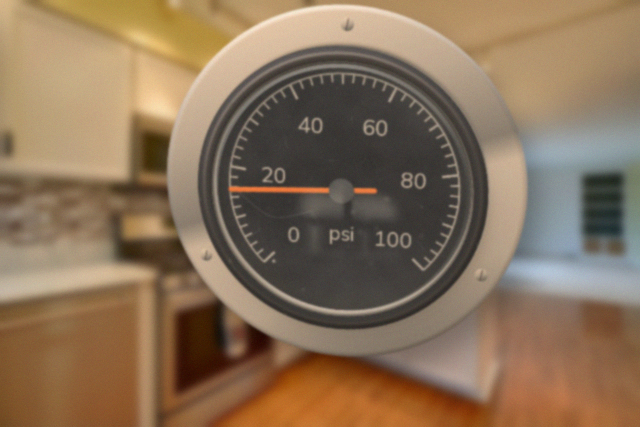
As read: psi 16
